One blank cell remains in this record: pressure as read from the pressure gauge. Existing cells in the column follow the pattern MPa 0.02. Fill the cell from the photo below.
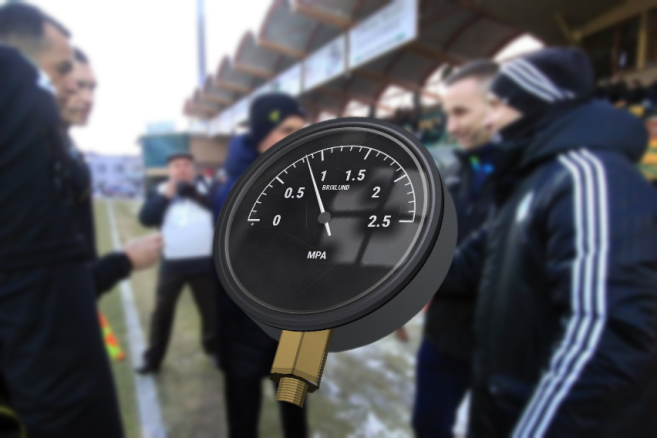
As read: MPa 0.85
